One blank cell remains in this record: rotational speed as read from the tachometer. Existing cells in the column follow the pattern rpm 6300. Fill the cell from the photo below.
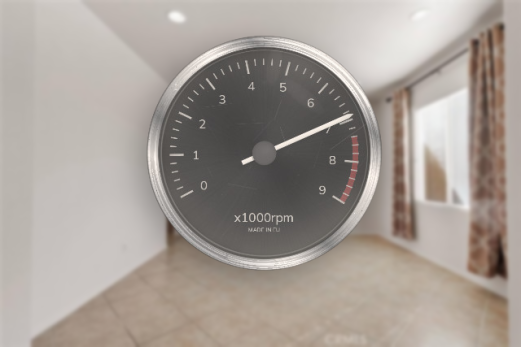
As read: rpm 6900
